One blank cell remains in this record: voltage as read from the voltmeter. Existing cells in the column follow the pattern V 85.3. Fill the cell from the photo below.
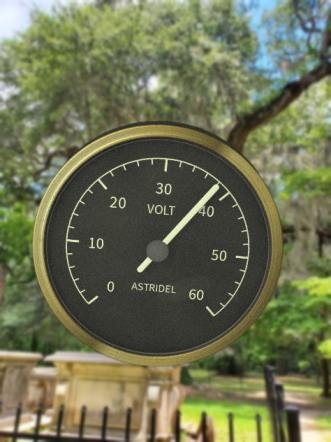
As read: V 38
